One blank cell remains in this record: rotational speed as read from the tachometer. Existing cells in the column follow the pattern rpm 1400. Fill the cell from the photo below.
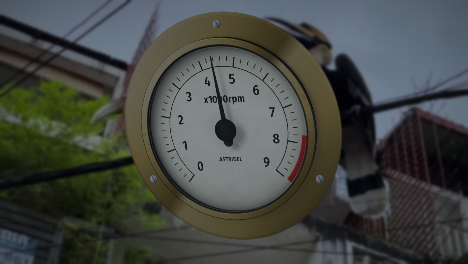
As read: rpm 4400
